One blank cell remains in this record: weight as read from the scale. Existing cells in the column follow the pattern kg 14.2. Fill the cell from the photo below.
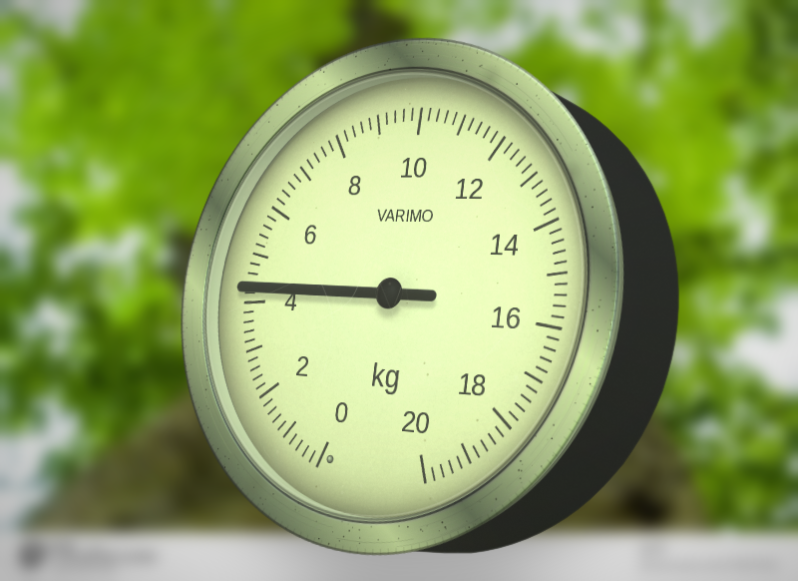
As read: kg 4.3
